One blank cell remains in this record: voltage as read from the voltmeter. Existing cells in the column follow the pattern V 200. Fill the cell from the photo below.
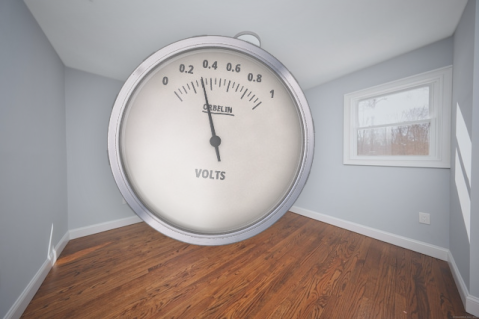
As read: V 0.3
